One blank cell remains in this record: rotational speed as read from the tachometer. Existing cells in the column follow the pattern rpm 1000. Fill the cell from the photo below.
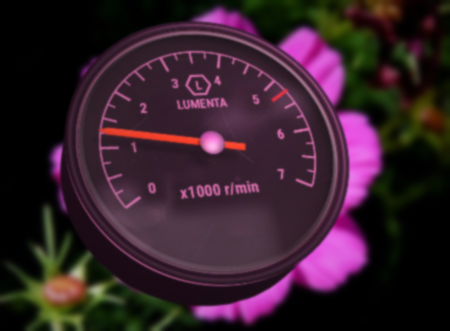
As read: rpm 1250
